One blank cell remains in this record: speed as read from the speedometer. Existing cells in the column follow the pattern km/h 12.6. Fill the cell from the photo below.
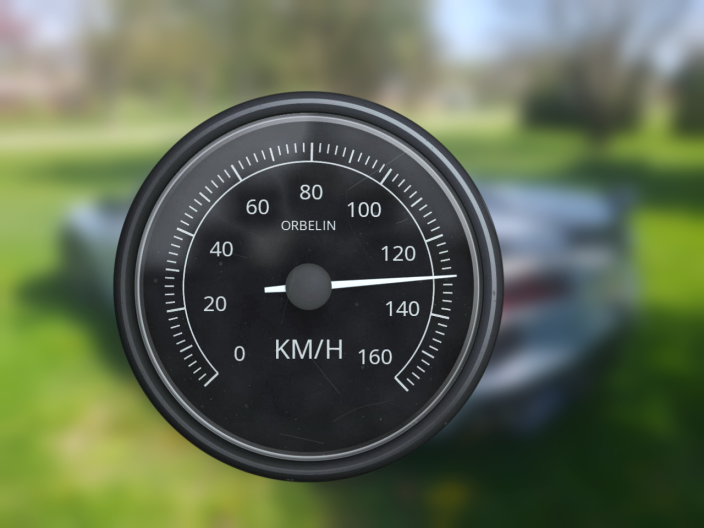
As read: km/h 130
